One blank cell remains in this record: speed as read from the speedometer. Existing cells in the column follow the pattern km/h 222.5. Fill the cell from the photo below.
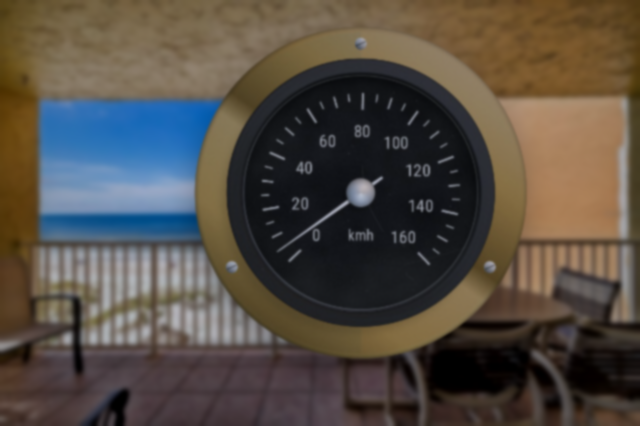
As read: km/h 5
